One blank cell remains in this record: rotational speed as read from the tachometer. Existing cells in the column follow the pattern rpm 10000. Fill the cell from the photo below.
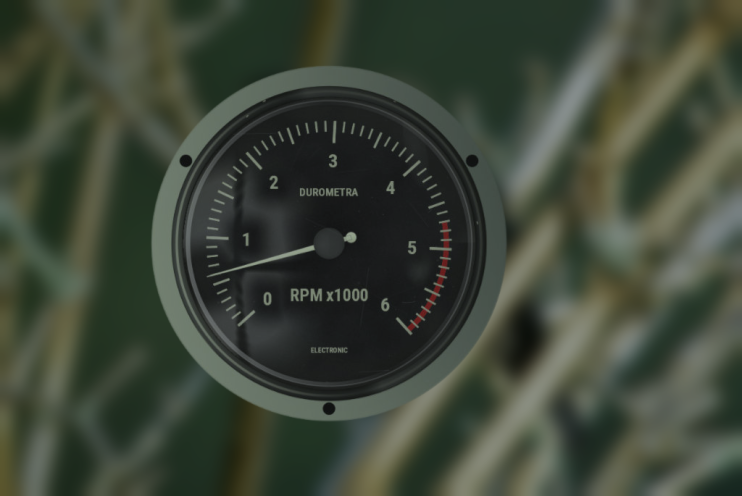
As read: rpm 600
